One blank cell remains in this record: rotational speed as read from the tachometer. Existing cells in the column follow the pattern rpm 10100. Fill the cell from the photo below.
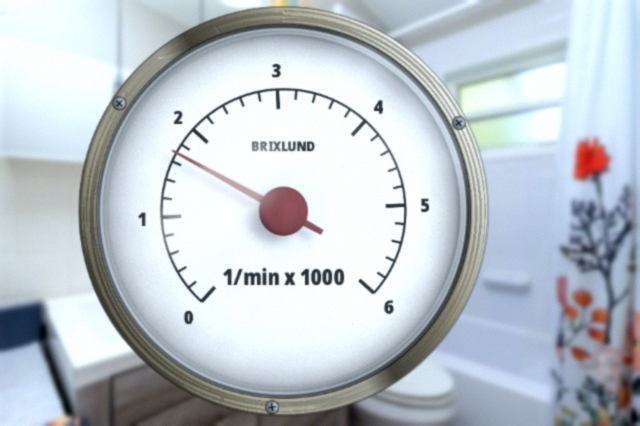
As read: rpm 1700
